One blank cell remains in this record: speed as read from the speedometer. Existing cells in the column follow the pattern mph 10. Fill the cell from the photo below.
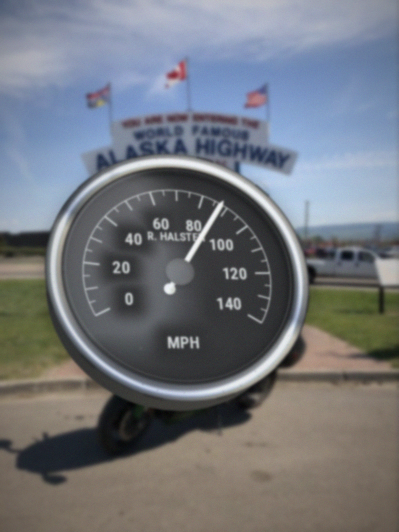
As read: mph 87.5
